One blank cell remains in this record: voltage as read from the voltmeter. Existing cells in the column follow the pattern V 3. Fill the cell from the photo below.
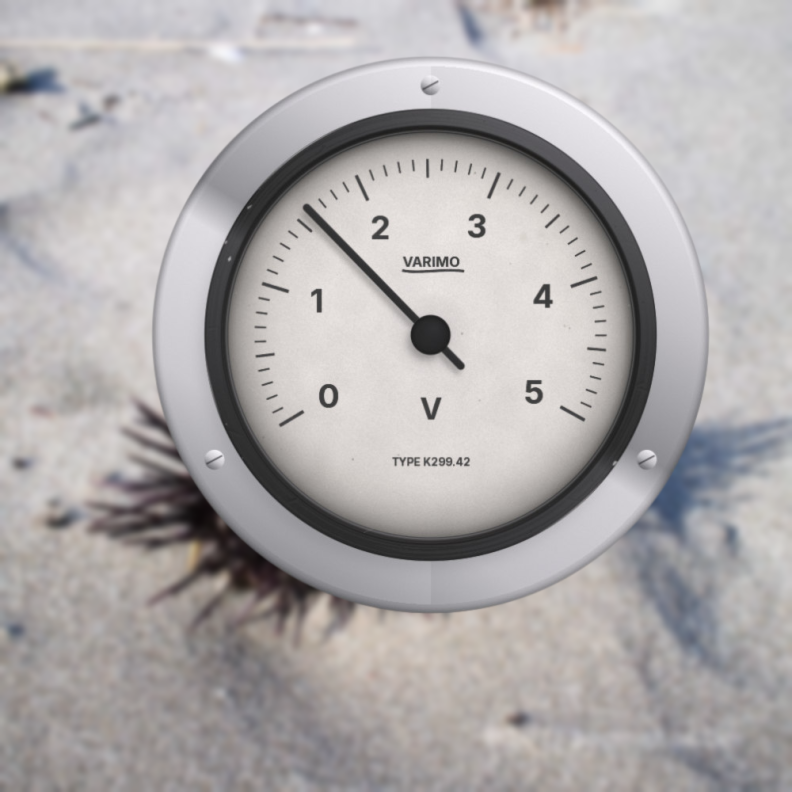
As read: V 1.6
